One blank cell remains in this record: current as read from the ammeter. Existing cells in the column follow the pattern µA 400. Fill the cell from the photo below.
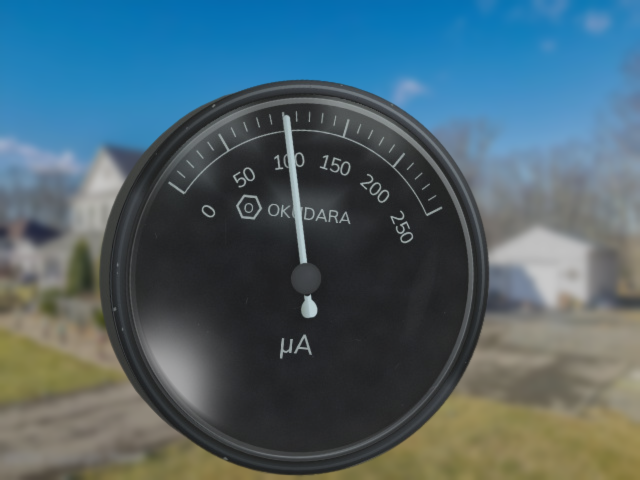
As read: µA 100
